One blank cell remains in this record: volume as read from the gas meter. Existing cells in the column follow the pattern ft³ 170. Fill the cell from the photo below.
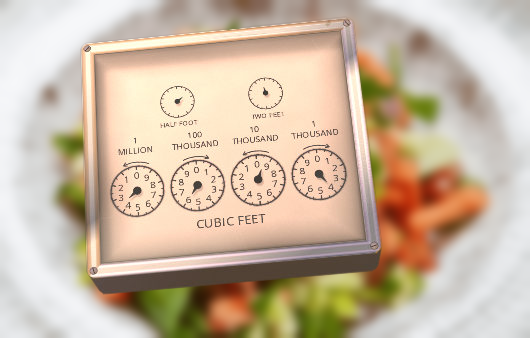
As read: ft³ 359400
